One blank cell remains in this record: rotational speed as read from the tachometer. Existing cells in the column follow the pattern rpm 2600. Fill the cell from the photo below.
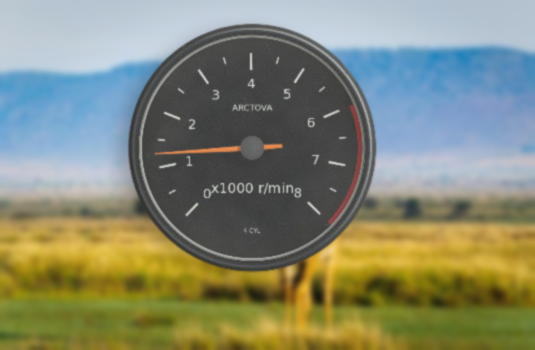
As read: rpm 1250
